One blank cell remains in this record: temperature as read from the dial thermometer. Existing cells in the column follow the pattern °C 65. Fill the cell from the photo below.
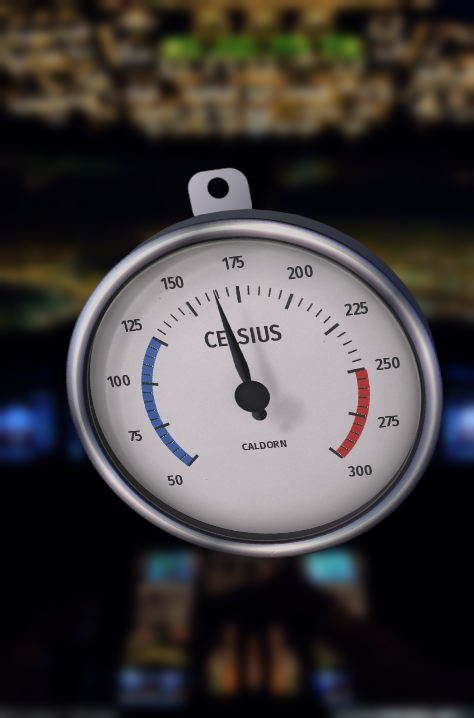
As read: °C 165
